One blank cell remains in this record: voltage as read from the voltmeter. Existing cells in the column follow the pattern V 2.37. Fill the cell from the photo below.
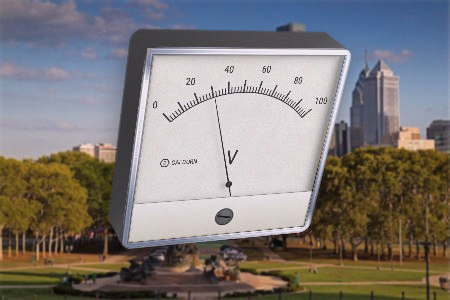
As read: V 30
